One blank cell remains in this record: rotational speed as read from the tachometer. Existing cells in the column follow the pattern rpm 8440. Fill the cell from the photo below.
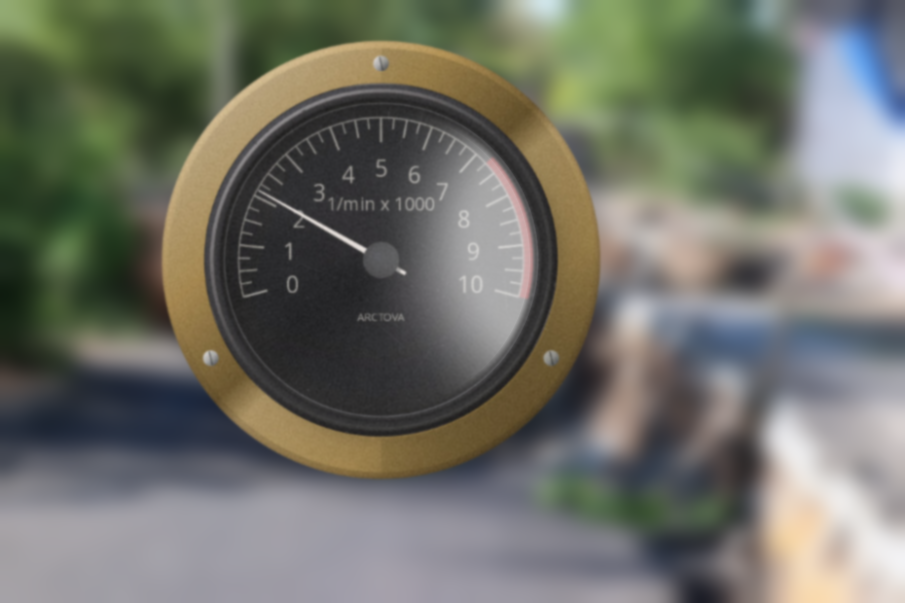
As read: rpm 2125
